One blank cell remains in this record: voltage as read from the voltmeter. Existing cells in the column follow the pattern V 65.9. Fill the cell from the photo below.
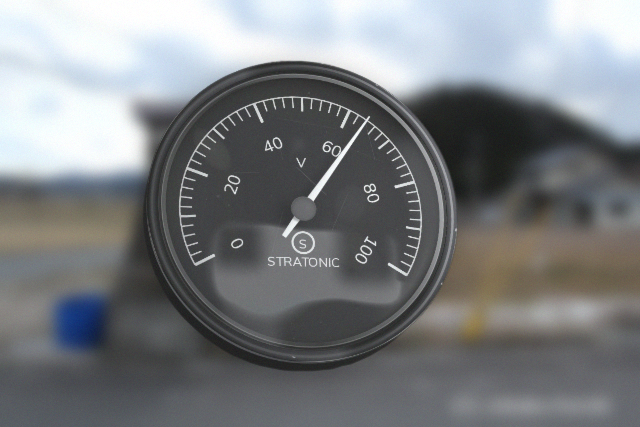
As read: V 64
